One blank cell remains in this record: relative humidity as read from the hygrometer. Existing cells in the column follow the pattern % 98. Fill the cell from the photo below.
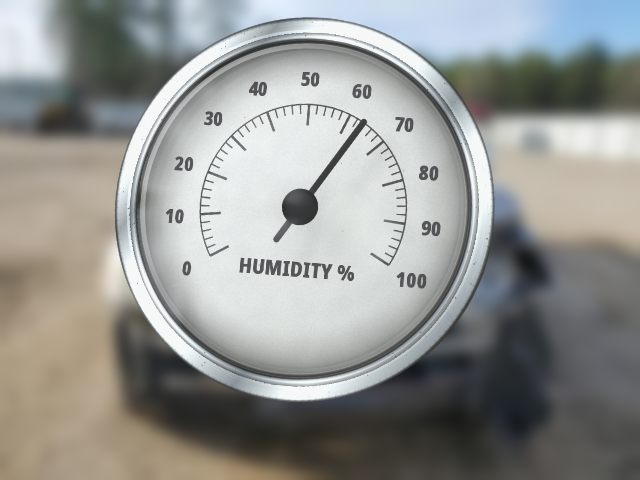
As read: % 64
